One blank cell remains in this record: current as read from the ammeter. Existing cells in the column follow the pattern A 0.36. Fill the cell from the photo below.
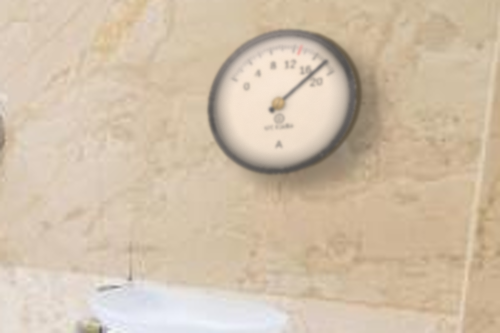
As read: A 18
